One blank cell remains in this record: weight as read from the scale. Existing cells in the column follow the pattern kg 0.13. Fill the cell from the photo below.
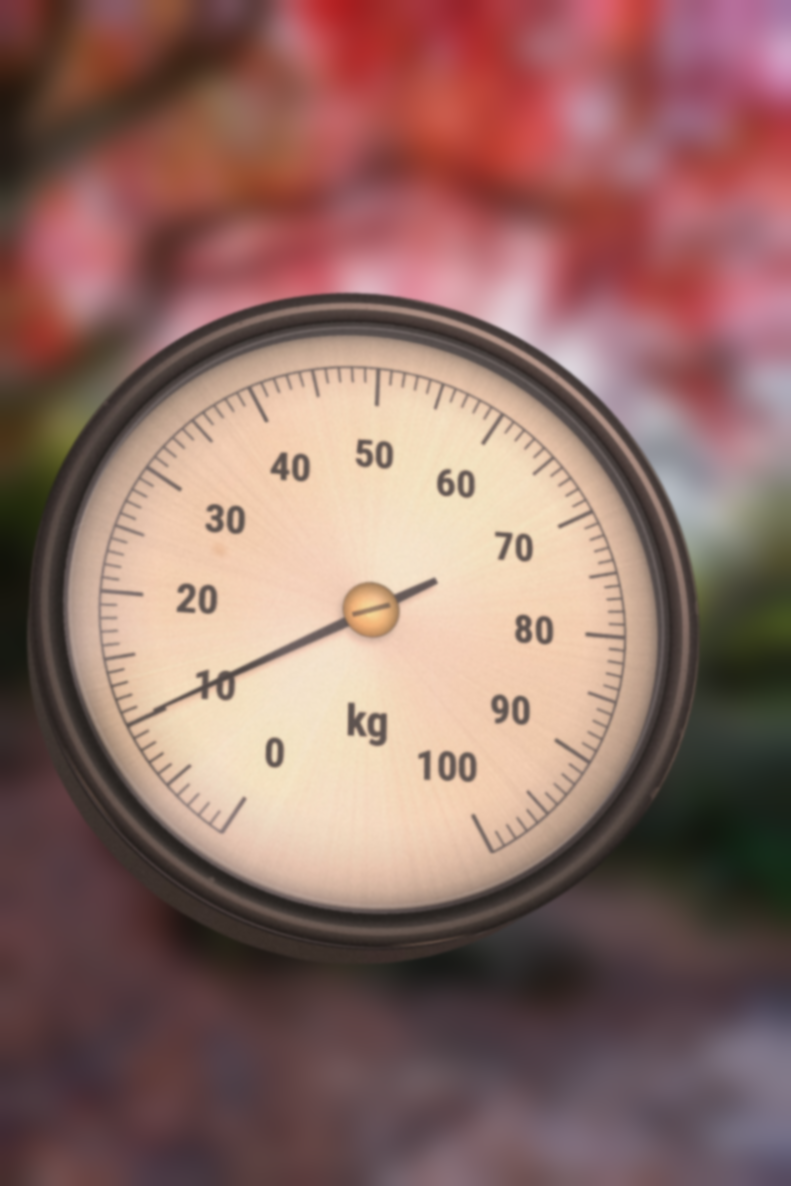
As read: kg 10
